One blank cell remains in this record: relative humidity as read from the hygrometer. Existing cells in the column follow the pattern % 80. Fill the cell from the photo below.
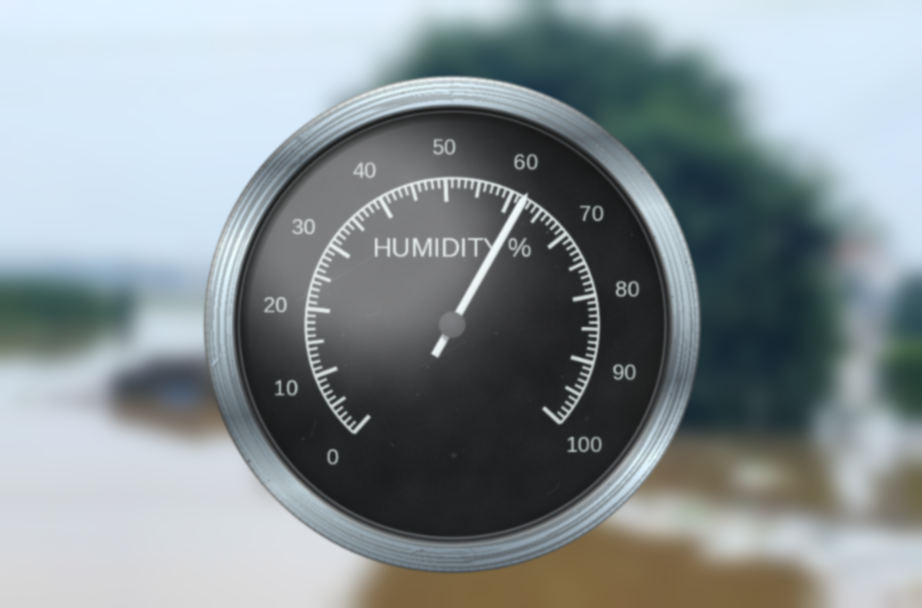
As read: % 62
